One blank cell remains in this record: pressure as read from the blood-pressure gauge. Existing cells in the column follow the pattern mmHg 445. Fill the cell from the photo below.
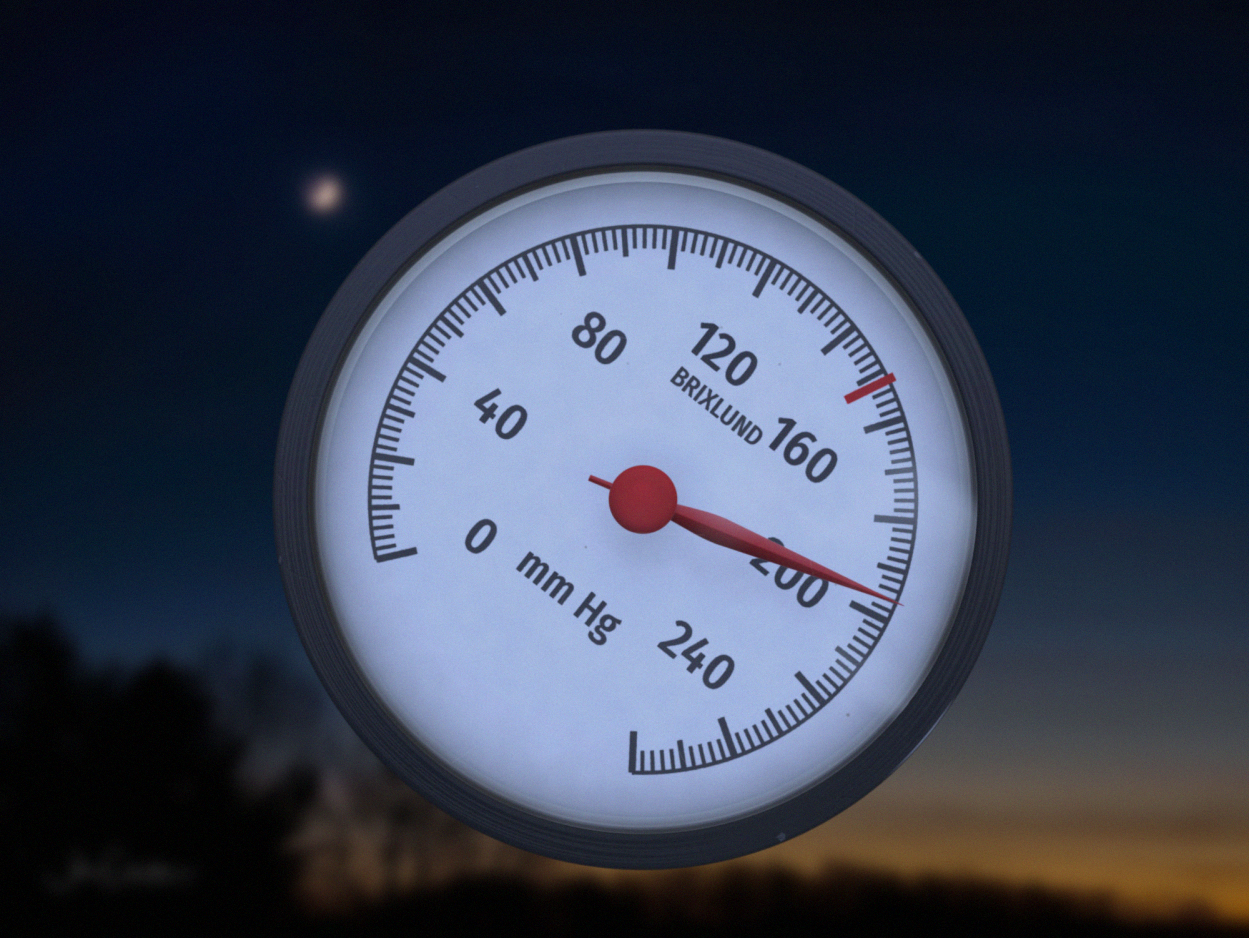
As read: mmHg 196
